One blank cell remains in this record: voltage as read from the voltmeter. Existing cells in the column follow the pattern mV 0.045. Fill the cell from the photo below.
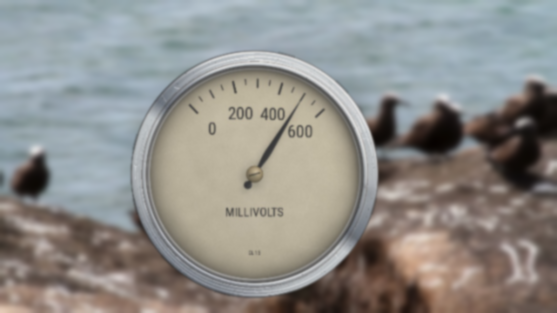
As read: mV 500
